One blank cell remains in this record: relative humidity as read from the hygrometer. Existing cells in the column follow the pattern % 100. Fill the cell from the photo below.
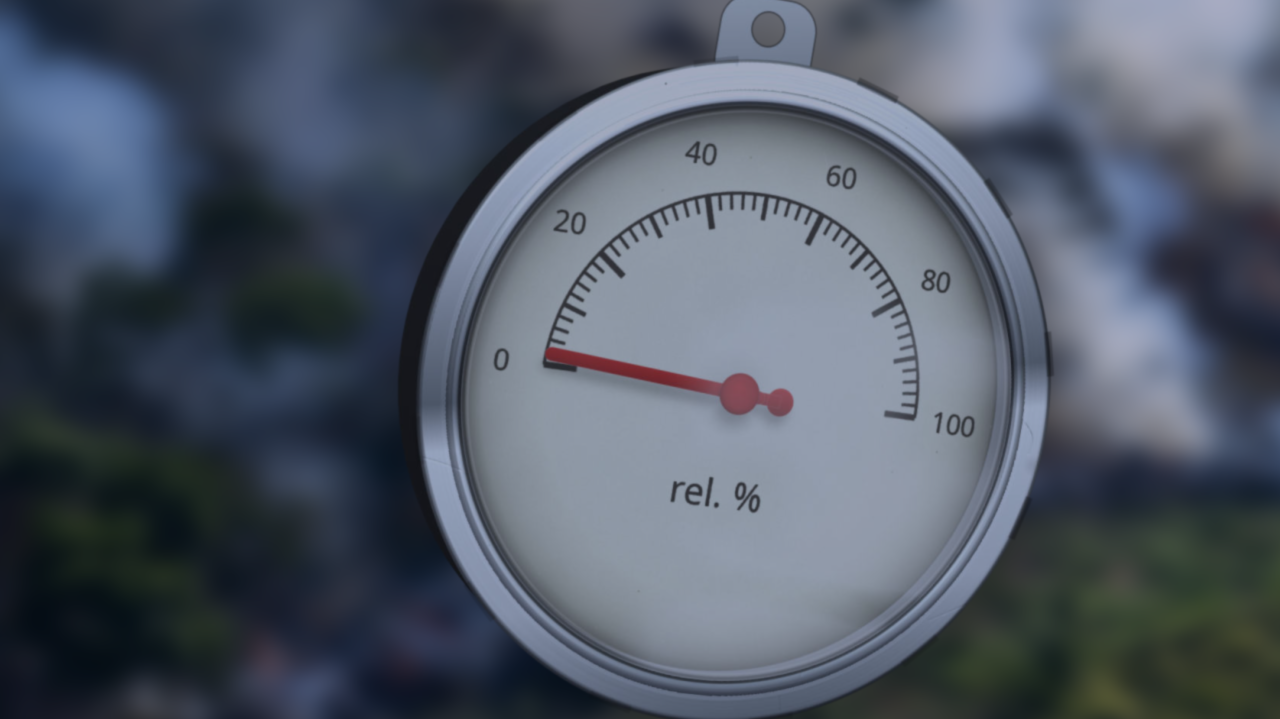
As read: % 2
